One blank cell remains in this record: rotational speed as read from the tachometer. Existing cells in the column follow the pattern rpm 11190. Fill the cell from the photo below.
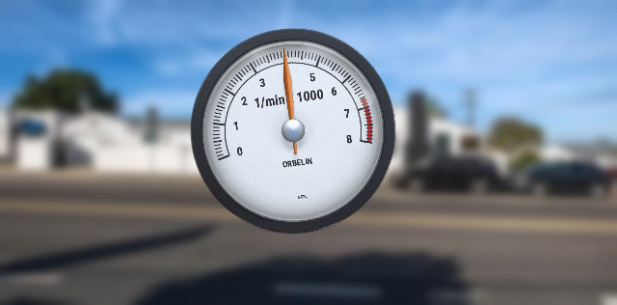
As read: rpm 4000
